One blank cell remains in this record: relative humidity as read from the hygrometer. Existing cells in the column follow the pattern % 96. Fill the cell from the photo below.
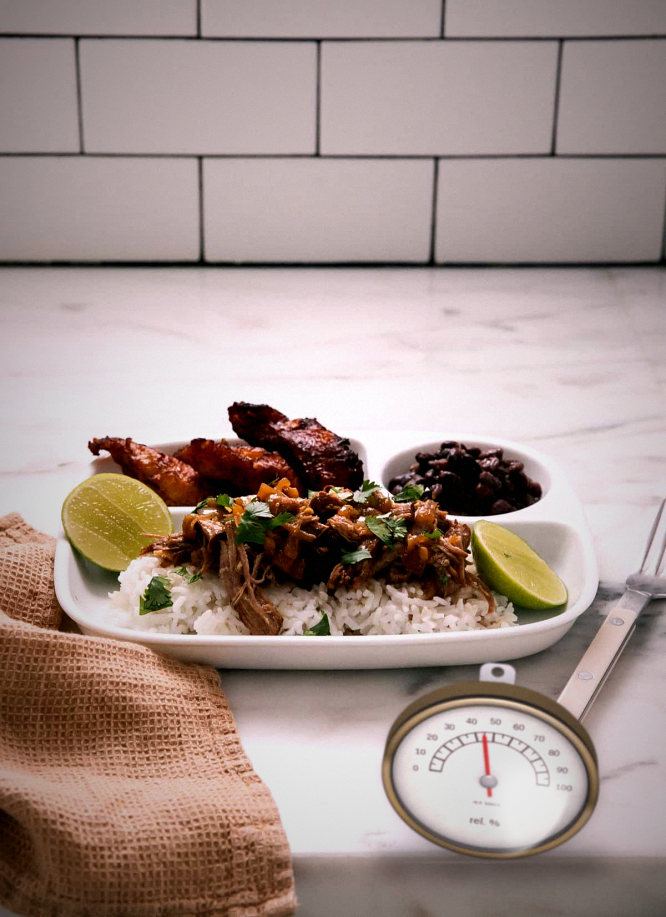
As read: % 45
